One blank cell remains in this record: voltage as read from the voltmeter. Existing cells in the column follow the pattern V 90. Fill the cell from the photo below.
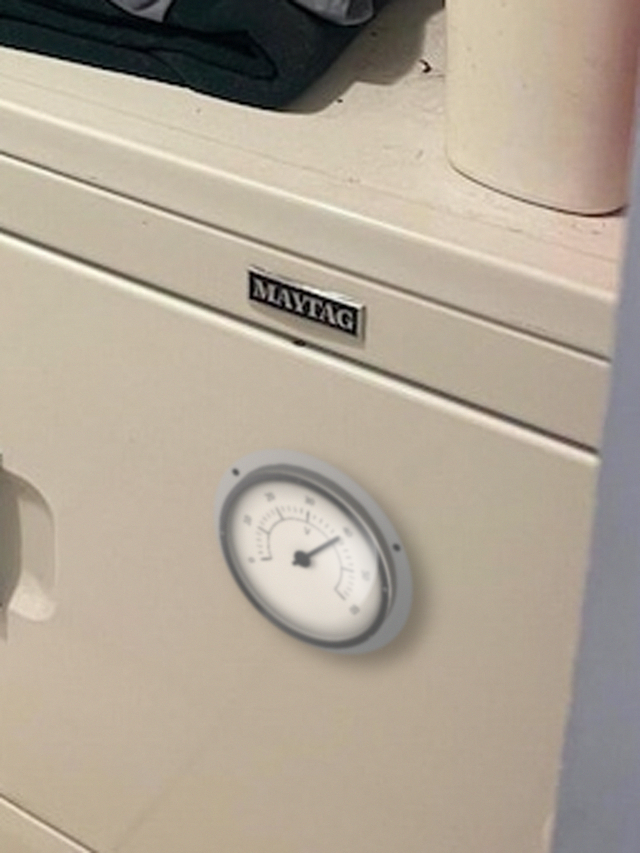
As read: V 40
